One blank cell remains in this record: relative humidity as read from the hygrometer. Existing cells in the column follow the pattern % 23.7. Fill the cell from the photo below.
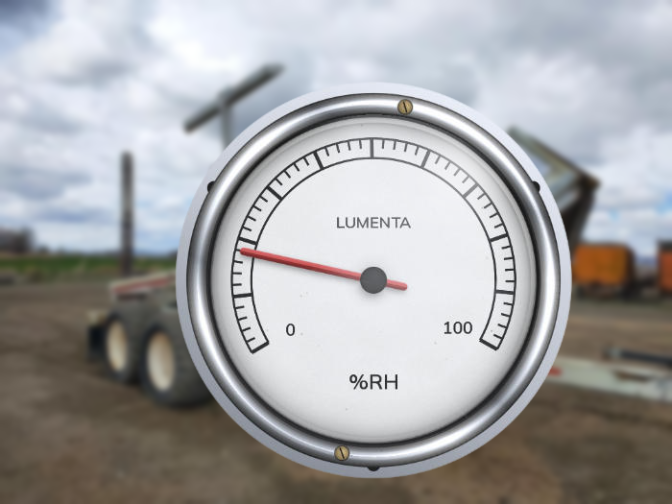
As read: % 18
